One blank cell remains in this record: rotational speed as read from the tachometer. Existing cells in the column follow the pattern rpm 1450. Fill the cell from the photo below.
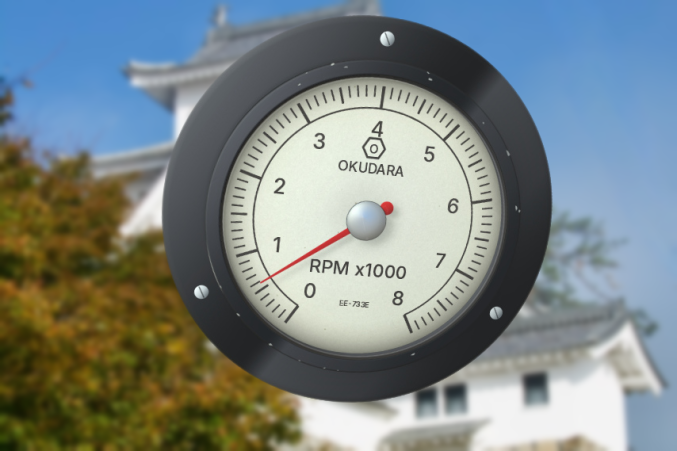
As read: rpm 600
